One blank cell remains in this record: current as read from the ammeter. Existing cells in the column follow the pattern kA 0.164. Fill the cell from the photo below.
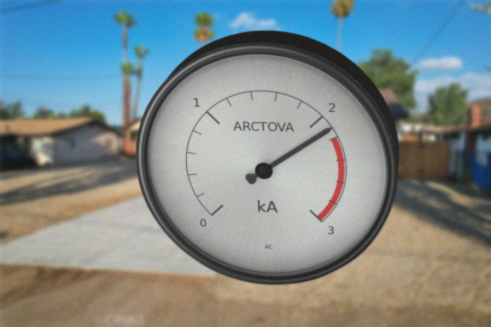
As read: kA 2.1
